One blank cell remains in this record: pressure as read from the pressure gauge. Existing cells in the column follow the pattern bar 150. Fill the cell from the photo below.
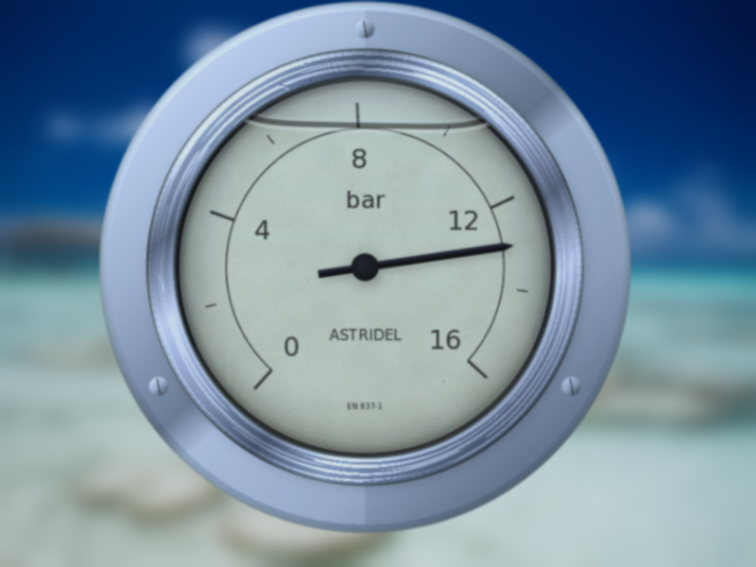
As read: bar 13
